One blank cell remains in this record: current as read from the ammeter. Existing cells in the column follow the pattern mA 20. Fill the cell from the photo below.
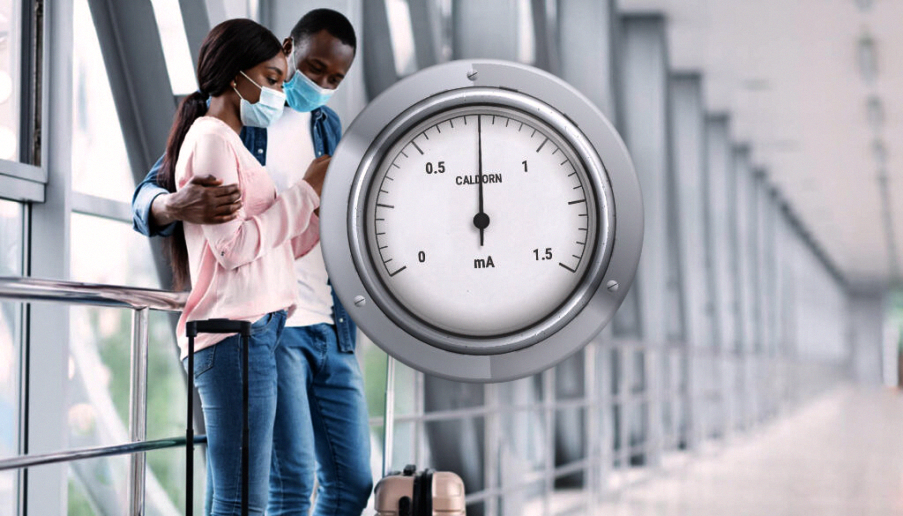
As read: mA 0.75
